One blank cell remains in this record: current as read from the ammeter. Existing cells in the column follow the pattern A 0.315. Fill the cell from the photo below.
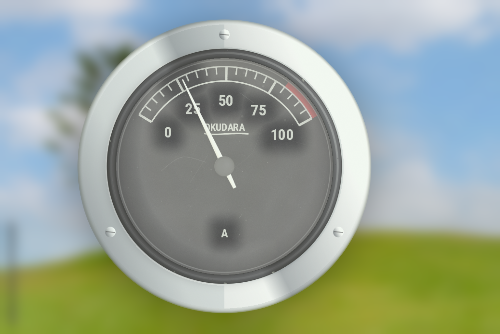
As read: A 27.5
